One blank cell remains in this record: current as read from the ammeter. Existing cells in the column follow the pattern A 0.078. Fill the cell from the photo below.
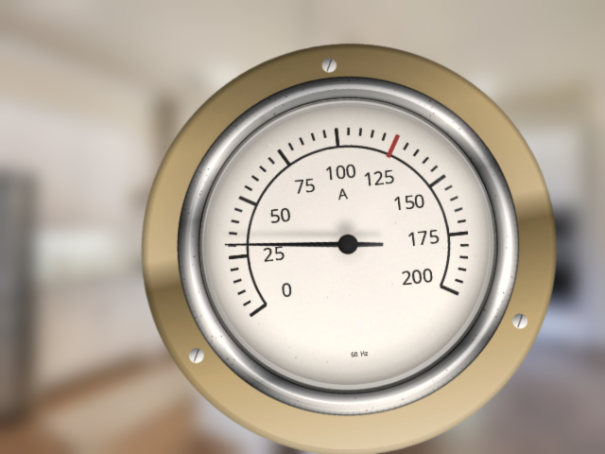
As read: A 30
